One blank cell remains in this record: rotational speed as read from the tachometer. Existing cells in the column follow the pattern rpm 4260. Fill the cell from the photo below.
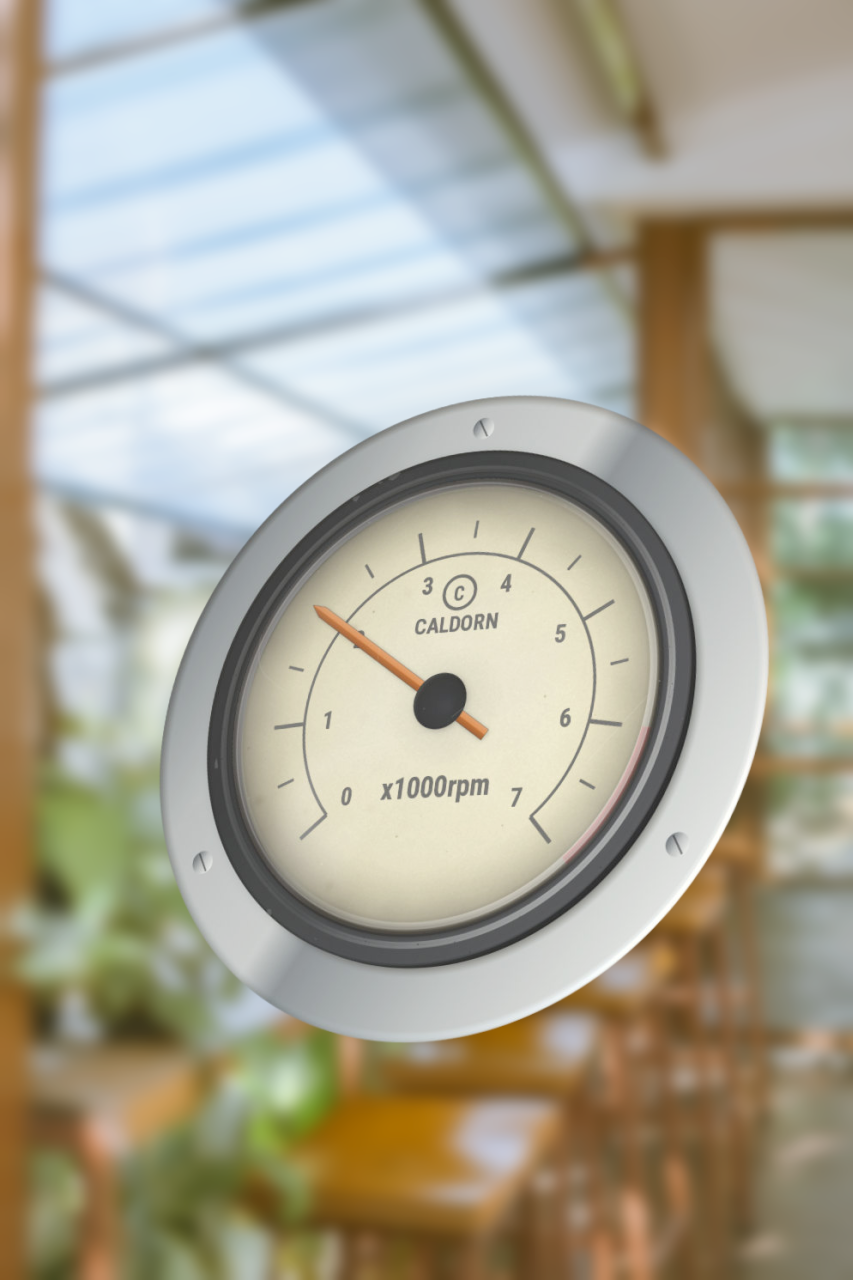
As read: rpm 2000
